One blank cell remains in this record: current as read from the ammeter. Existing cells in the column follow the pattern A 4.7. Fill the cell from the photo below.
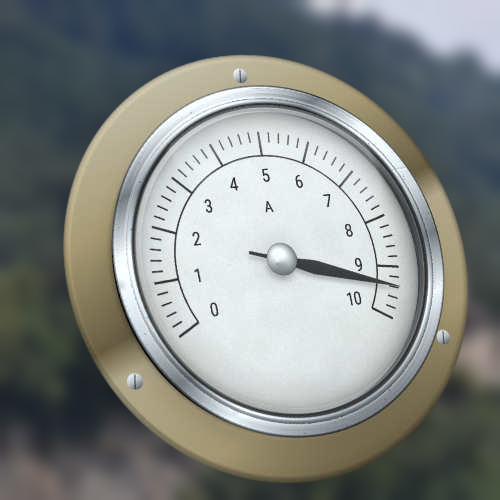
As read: A 9.4
